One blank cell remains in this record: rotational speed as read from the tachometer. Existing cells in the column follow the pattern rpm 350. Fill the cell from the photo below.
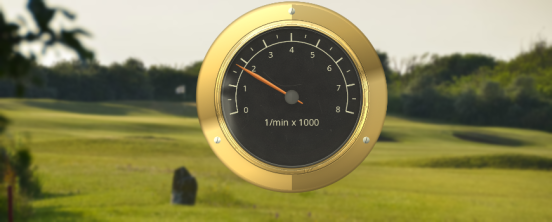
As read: rpm 1750
